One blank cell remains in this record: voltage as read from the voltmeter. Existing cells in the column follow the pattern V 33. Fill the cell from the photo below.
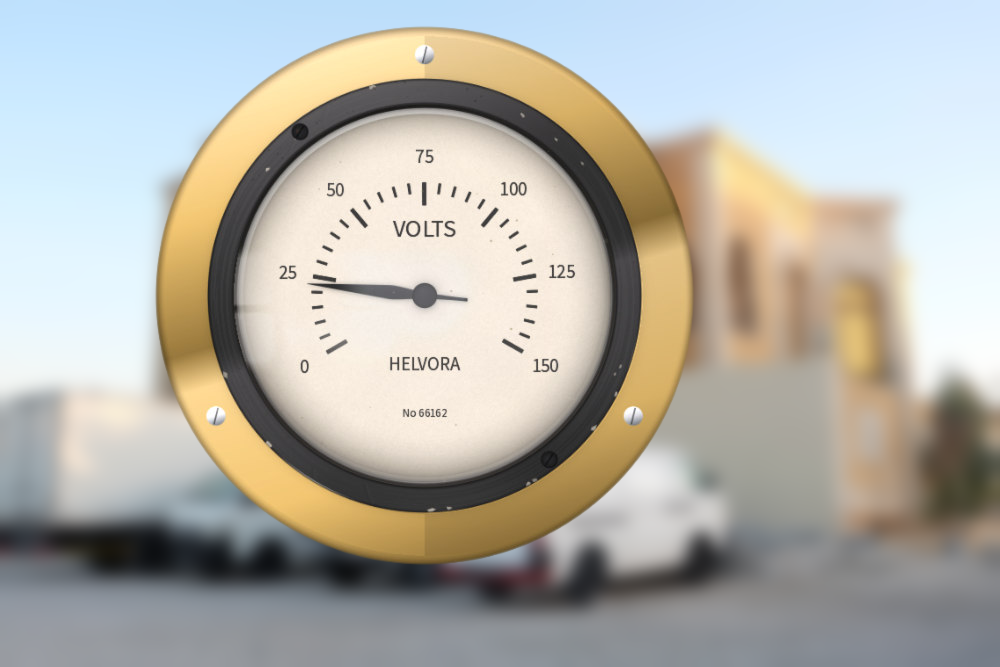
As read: V 22.5
